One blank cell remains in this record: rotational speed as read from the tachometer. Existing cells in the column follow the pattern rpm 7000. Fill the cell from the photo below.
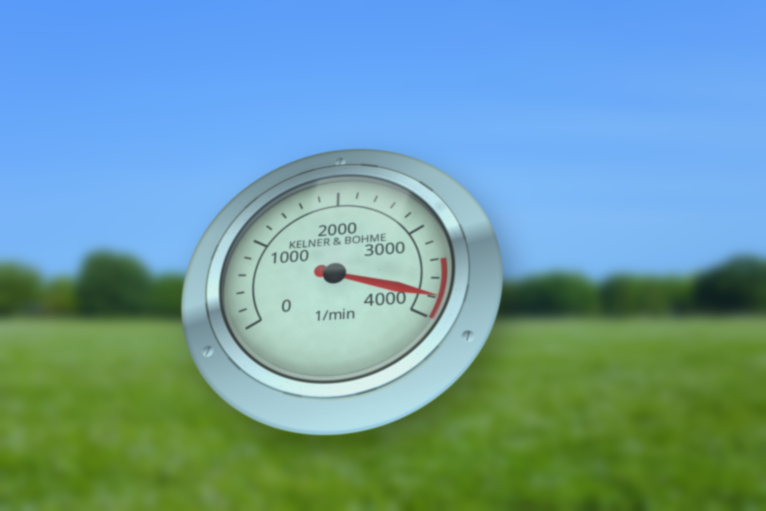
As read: rpm 3800
